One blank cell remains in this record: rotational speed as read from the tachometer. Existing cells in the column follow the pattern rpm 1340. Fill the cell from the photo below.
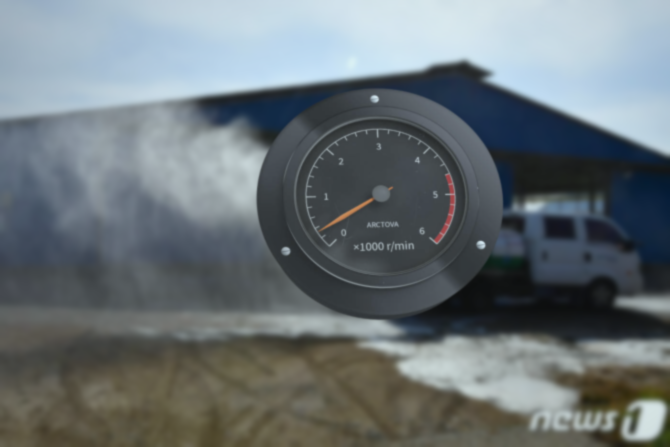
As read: rpm 300
